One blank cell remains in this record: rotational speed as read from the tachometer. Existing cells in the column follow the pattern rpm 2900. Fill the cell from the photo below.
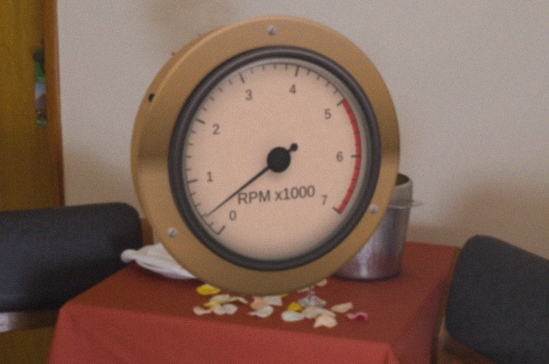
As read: rpm 400
